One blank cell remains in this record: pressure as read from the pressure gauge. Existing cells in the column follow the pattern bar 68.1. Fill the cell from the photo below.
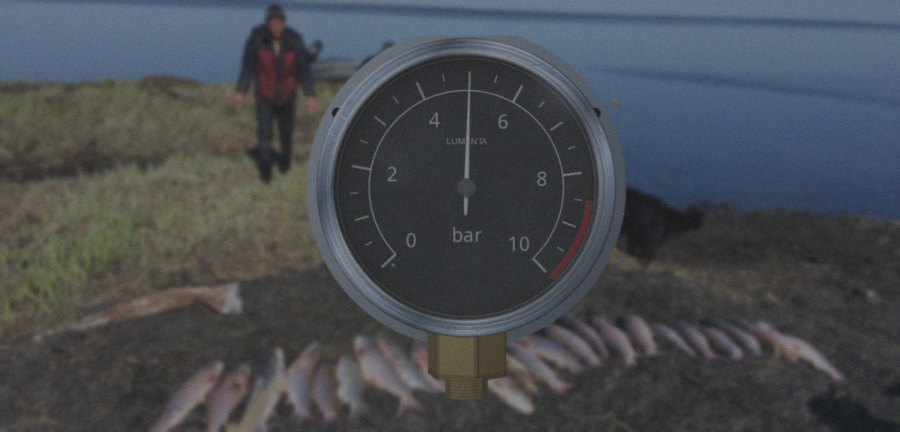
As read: bar 5
